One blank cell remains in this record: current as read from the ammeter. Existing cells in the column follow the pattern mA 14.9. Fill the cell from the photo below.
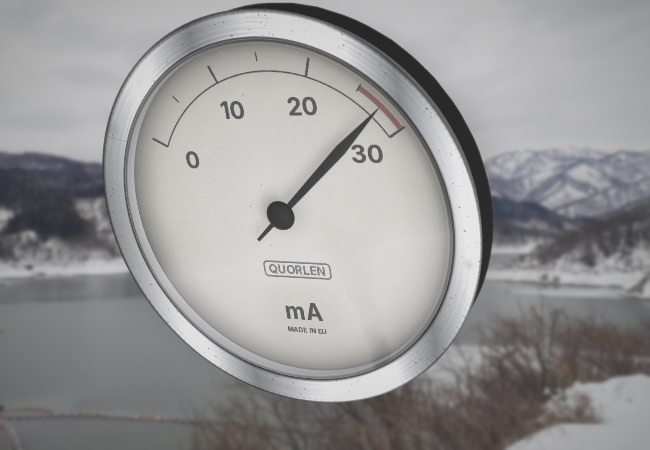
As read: mA 27.5
